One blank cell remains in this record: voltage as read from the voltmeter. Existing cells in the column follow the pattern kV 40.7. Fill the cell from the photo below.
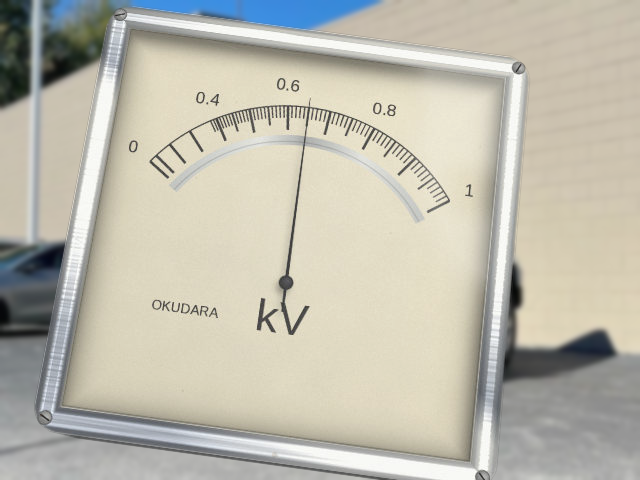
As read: kV 0.65
